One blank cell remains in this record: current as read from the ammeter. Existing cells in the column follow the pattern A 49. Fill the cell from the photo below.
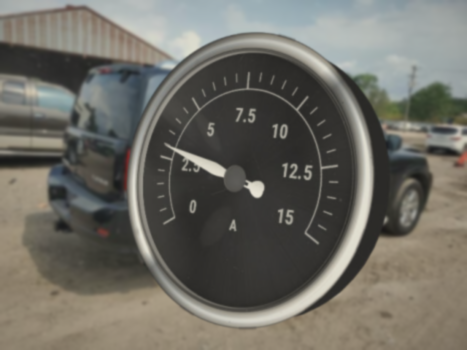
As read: A 3
